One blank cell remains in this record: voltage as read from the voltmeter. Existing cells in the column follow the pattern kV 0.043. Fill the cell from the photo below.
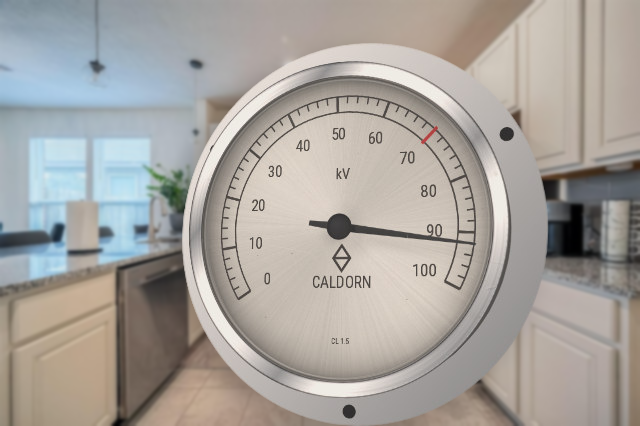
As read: kV 92
